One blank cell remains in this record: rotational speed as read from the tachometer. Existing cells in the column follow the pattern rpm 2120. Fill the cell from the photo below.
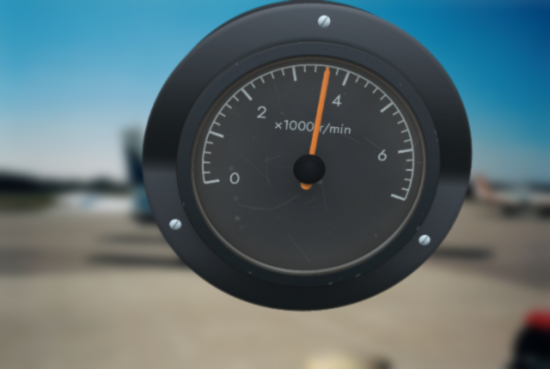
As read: rpm 3600
